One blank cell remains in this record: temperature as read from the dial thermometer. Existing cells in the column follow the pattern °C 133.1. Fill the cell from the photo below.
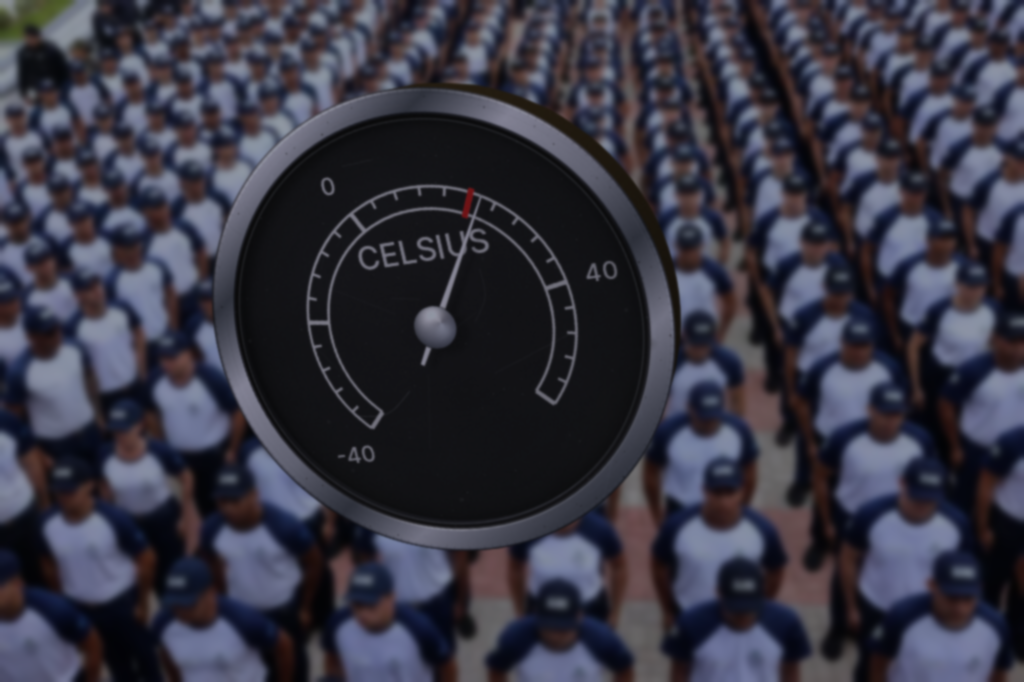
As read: °C 22
